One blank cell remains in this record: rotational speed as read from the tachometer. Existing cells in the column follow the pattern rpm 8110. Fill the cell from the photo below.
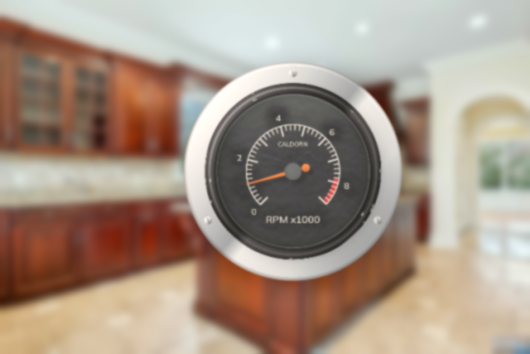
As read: rpm 1000
